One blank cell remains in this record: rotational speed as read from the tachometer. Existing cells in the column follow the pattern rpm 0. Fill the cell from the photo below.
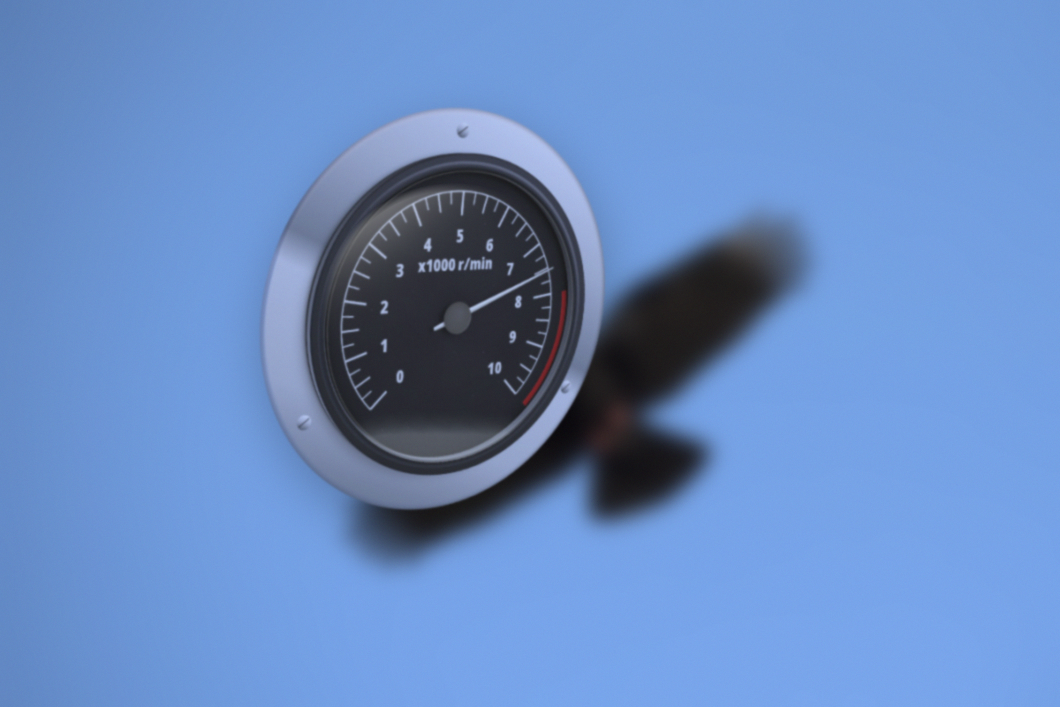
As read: rpm 7500
